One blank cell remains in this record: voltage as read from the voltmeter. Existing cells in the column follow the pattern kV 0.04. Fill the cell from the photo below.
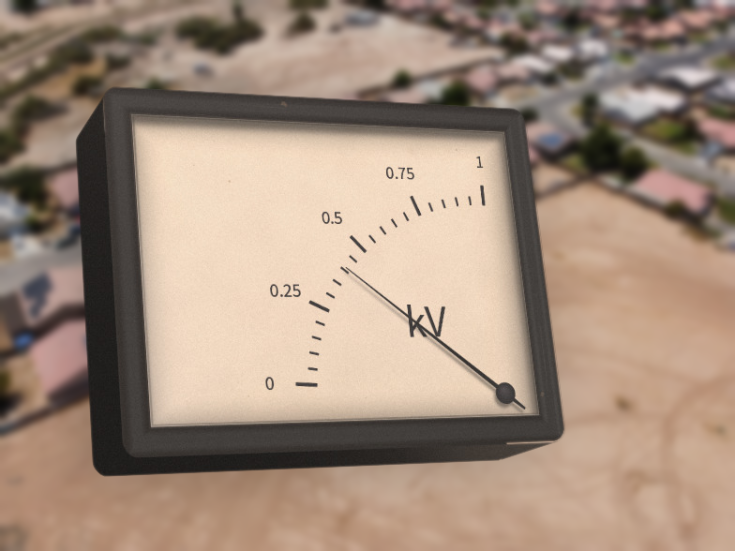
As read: kV 0.4
